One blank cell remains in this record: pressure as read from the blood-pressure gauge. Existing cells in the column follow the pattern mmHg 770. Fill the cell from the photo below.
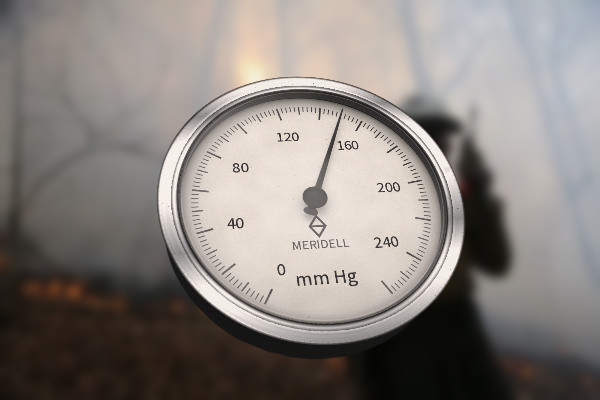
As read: mmHg 150
